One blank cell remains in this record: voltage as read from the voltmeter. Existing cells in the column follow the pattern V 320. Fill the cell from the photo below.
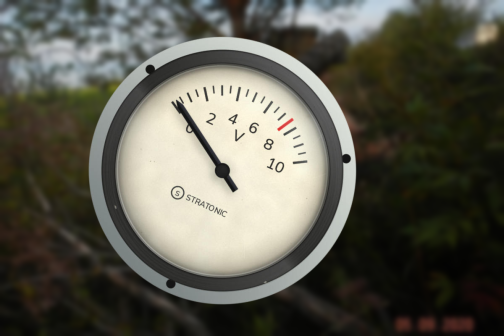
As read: V 0.25
